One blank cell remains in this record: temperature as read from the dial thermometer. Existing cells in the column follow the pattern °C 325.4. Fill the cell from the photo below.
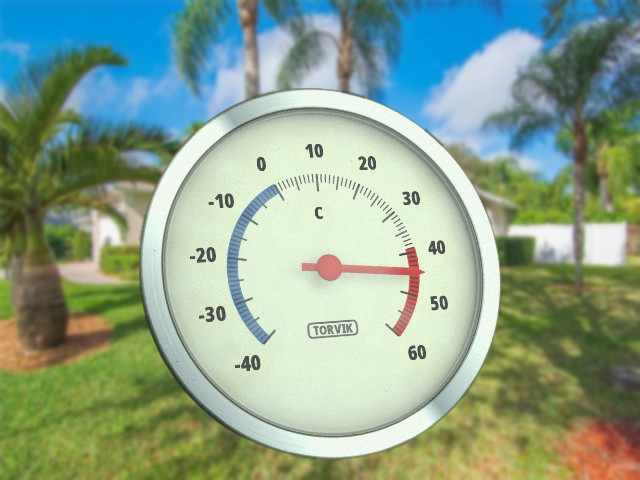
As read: °C 45
